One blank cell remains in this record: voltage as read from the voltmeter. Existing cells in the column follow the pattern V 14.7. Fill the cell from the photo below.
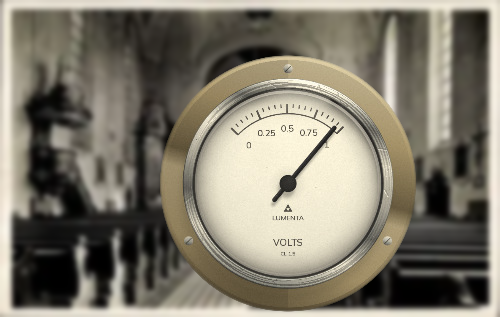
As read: V 0.95
